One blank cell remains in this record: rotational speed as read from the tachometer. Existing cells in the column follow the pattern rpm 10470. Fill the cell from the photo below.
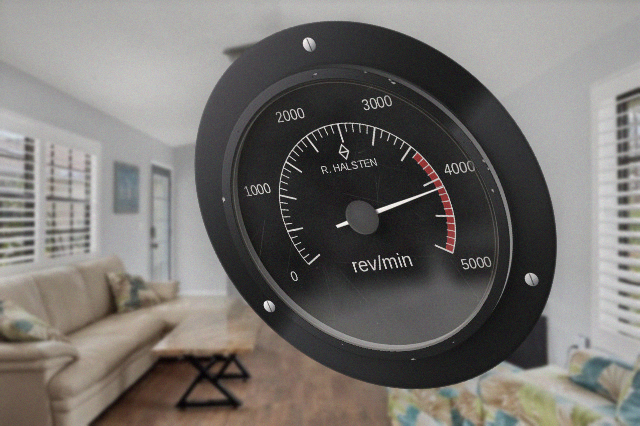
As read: rpm 4100
